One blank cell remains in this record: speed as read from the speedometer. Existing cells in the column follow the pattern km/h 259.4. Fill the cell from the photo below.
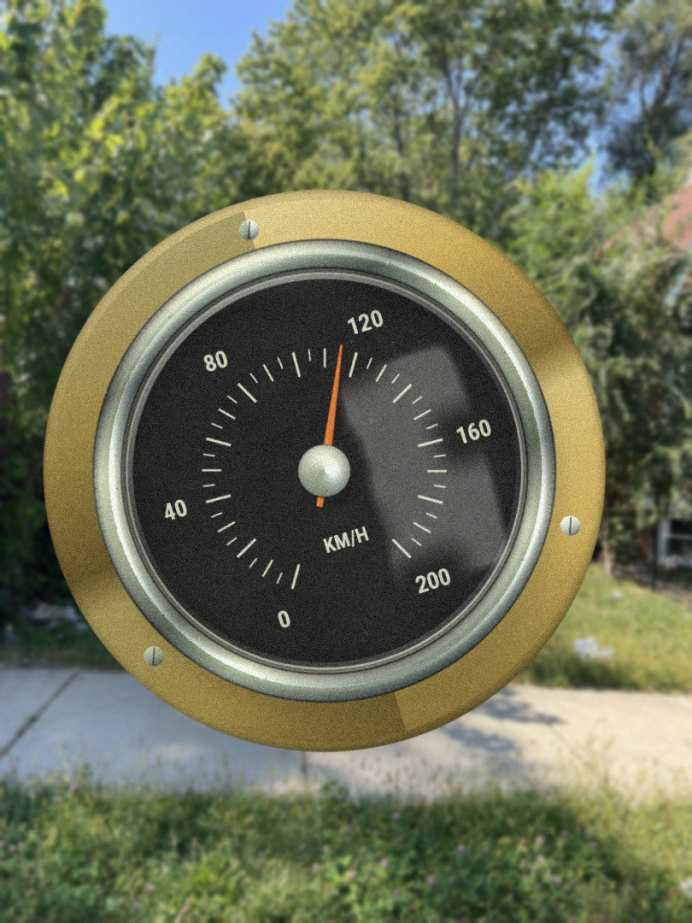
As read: km/h 115
